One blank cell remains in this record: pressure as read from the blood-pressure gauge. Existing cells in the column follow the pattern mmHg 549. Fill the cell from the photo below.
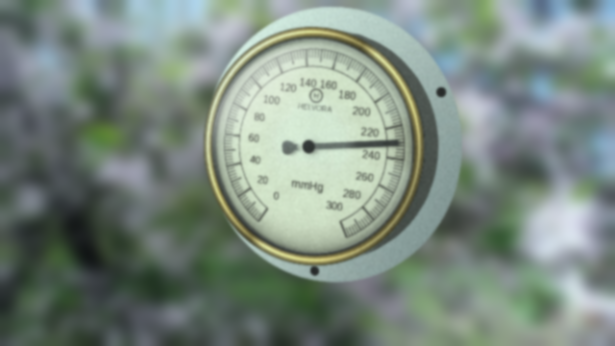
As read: mmHg 230
